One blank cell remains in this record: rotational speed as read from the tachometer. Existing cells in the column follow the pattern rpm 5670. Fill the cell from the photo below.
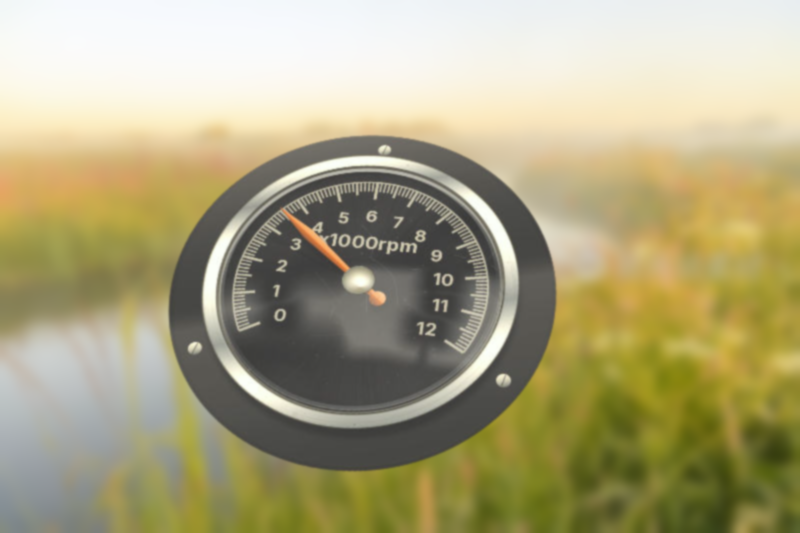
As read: rpm 3500
